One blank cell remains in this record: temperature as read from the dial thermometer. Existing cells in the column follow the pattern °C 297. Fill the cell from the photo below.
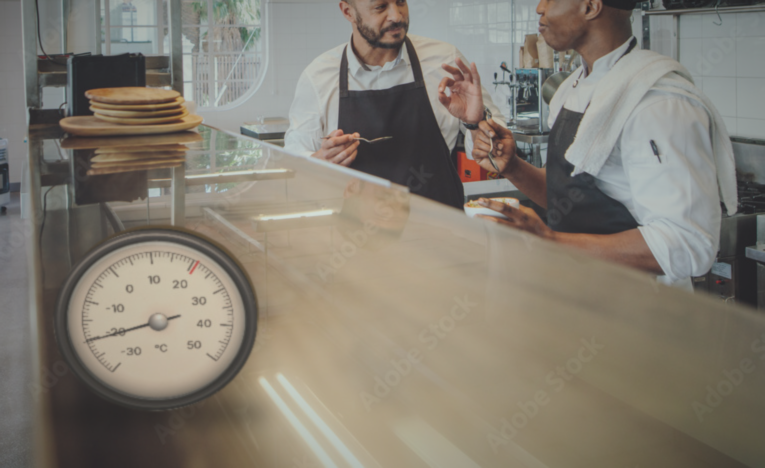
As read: °C -20
